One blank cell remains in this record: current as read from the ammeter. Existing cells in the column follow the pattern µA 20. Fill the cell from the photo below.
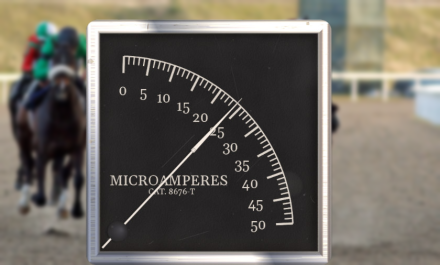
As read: µA 24
